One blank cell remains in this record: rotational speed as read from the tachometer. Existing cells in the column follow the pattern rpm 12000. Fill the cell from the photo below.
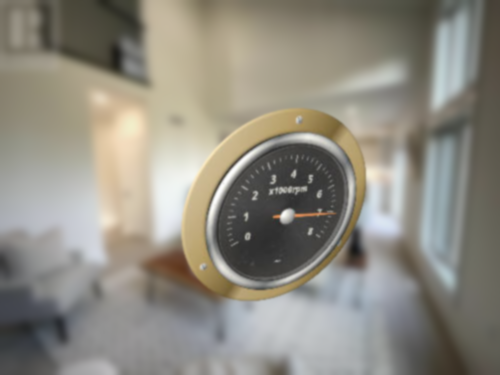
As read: rpm 7000
